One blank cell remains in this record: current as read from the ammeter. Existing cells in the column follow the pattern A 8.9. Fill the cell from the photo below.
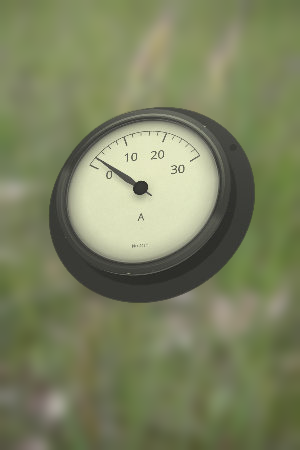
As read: A 2
